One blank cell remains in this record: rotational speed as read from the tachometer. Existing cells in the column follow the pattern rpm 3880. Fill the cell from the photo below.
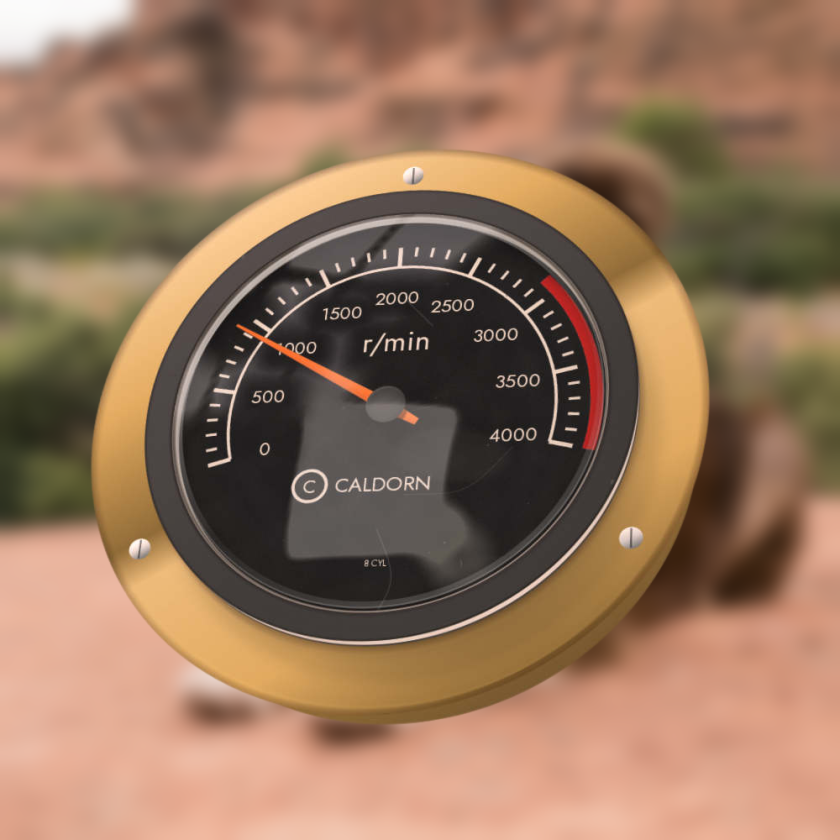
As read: rpm 900
